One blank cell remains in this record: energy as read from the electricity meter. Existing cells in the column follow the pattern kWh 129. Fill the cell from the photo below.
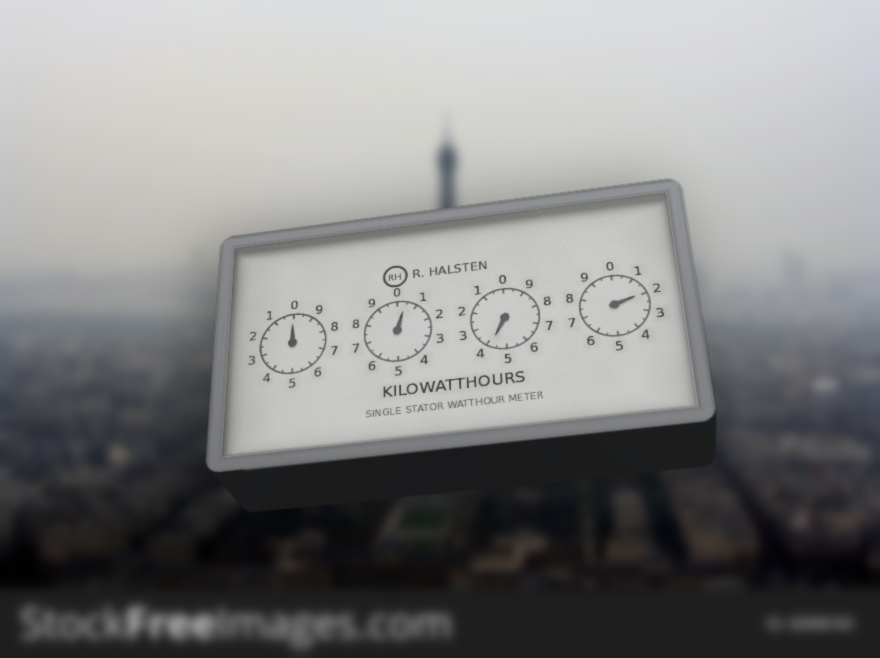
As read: kWh 42
